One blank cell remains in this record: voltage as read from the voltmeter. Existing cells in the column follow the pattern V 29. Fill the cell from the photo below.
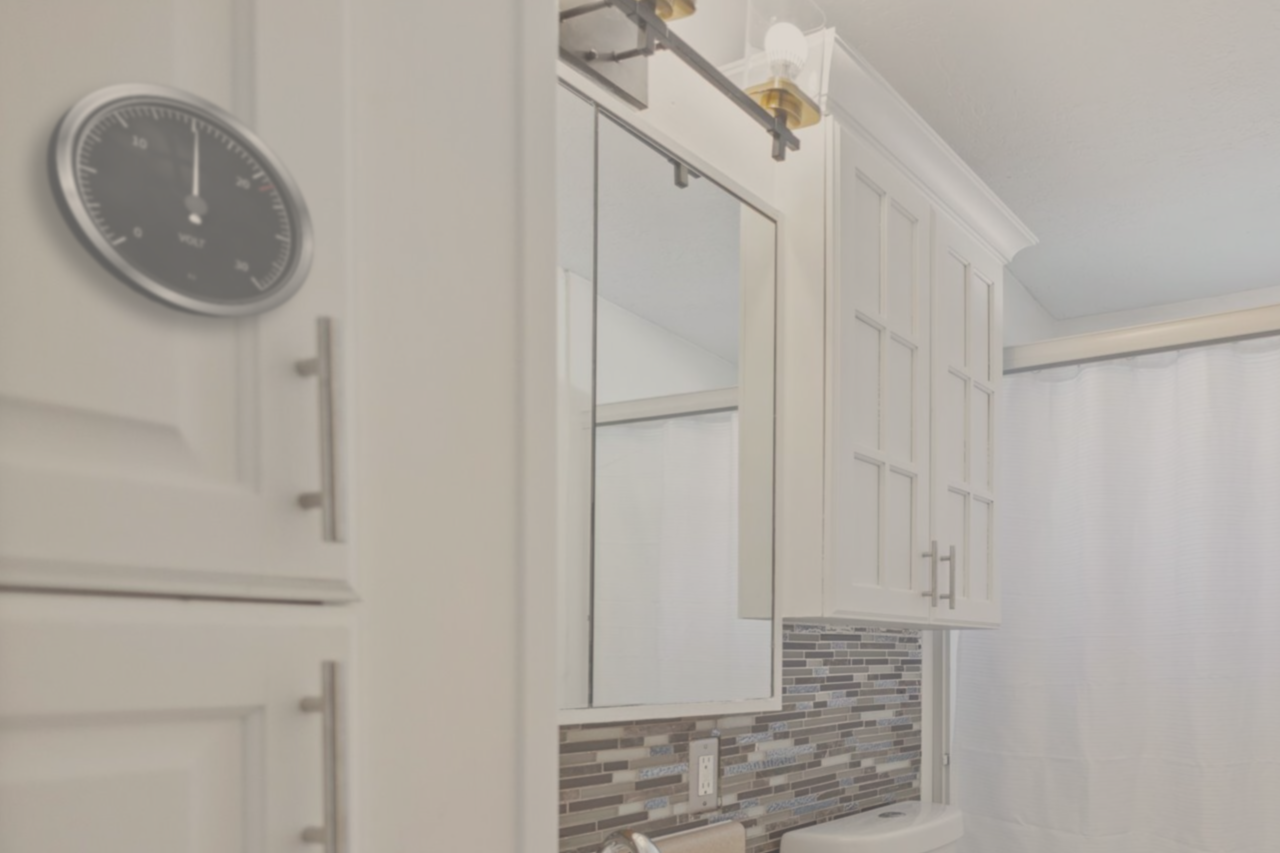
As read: V 15
